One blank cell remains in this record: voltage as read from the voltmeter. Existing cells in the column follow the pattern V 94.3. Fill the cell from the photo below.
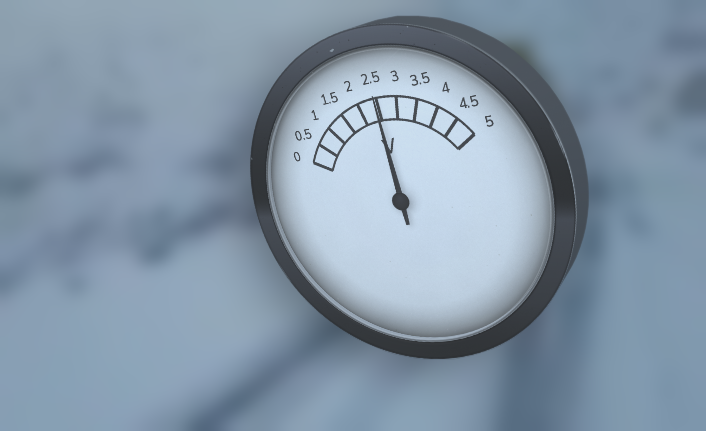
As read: V 2.5
